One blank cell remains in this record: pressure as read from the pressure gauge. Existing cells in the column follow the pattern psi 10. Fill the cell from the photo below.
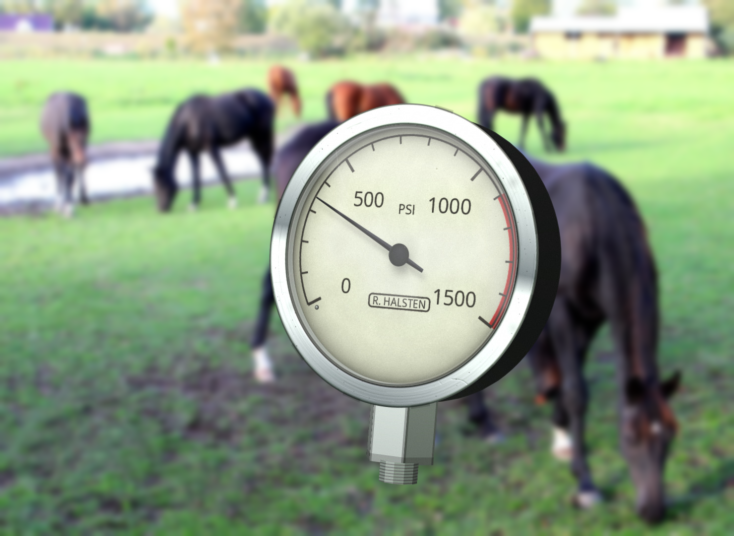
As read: psi 350
